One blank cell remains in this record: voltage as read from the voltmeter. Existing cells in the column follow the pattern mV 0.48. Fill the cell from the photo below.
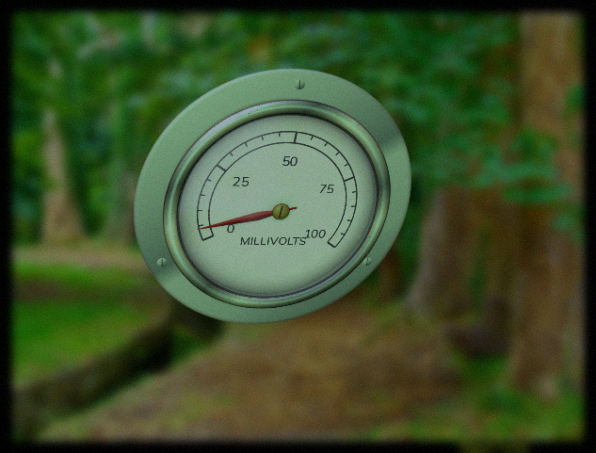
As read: mV 5
